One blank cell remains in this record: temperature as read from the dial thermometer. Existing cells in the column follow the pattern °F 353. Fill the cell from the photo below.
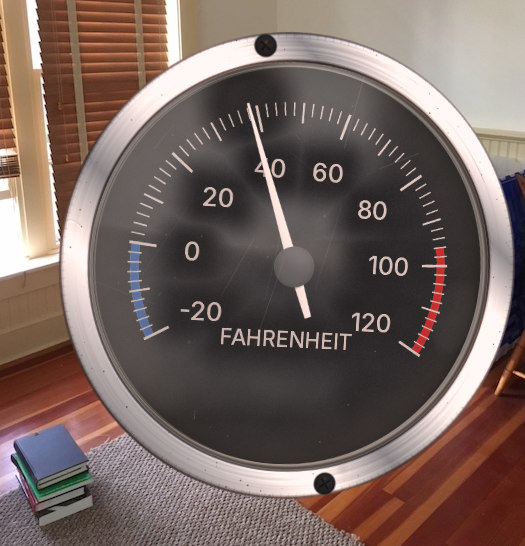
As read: °F 38
